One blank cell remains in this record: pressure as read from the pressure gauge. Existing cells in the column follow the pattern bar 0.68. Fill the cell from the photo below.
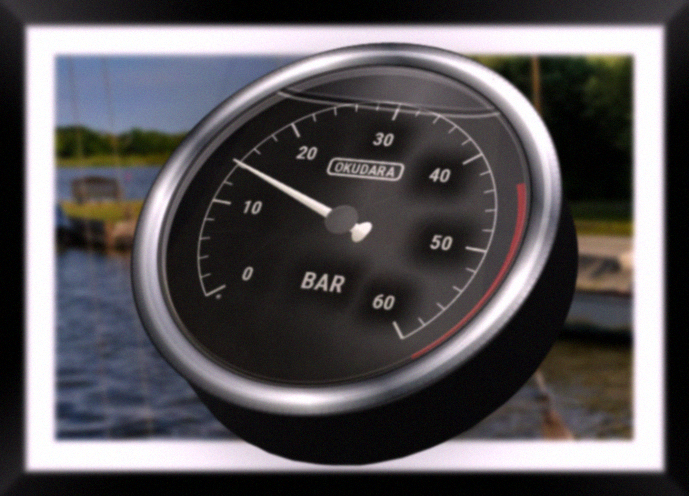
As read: bar 14
